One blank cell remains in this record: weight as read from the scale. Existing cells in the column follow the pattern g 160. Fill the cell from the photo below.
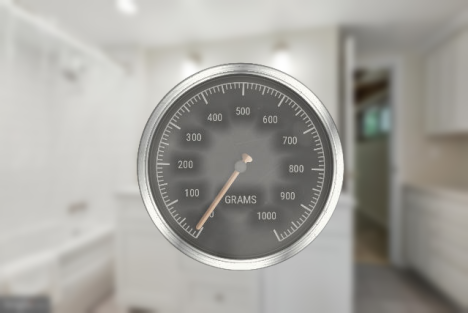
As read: g 10
